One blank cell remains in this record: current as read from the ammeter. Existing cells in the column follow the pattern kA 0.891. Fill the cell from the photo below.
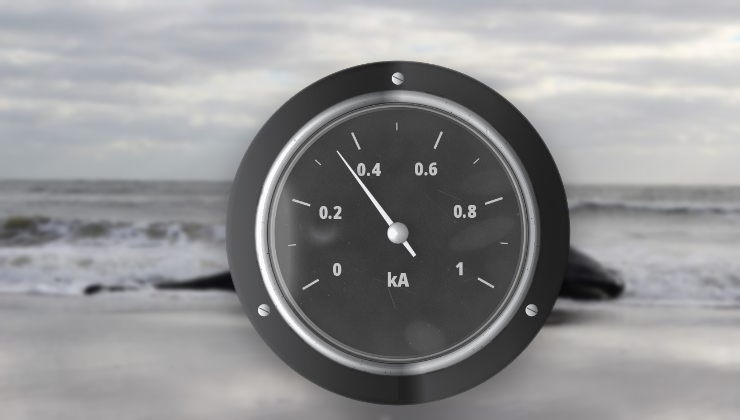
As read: kA 0.35
